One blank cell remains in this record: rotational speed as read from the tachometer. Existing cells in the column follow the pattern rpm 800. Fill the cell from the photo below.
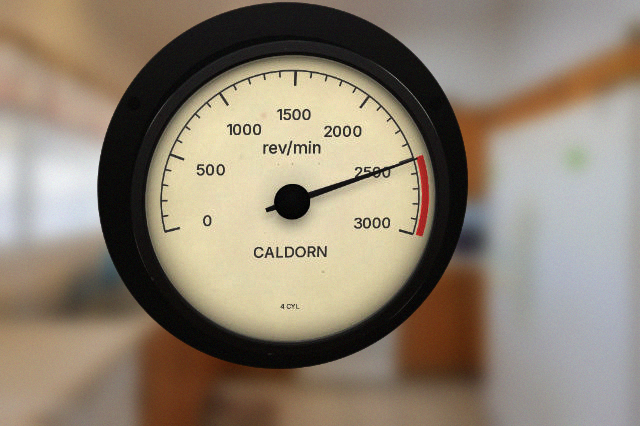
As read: rpm 2500
